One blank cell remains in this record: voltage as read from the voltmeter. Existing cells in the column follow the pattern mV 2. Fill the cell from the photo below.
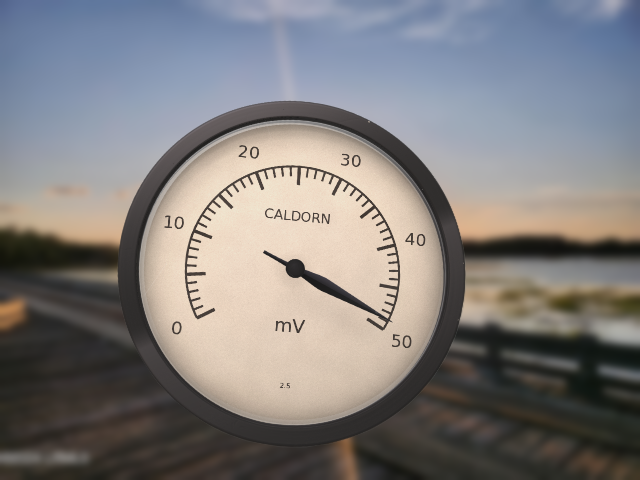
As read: mV 49
